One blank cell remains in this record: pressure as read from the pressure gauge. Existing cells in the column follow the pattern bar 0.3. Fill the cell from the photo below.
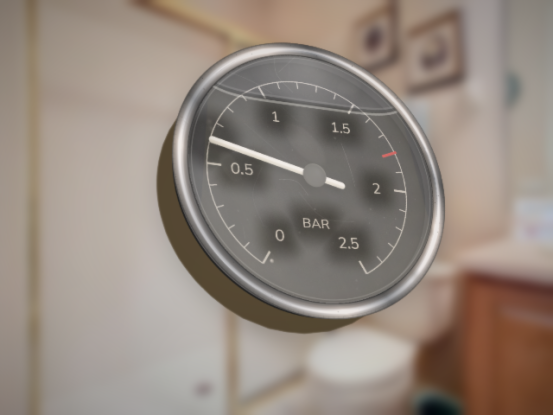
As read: bar 0.6
